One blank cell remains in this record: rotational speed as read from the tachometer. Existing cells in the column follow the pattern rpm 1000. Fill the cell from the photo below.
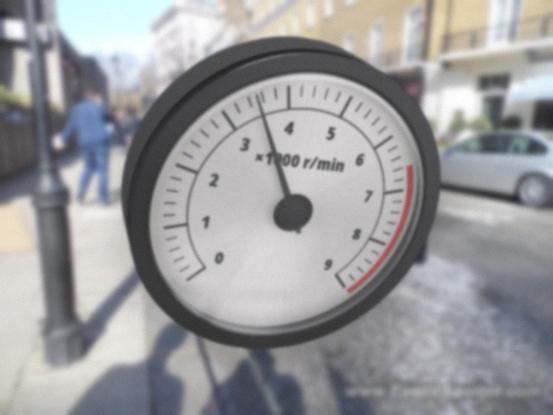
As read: rpm 3500
